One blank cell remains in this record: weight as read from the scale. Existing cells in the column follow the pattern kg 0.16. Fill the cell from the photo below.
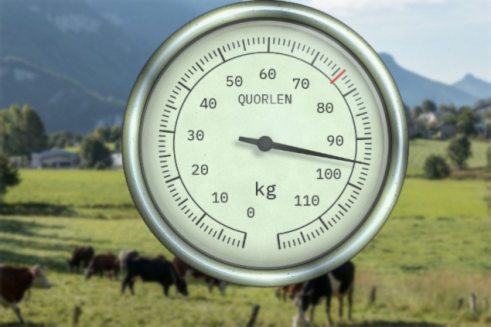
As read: kg 95
